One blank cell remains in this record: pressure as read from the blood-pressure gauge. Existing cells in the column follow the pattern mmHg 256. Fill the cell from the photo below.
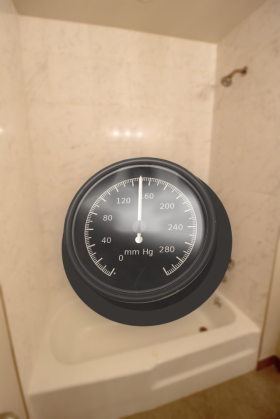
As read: mmHg 150
